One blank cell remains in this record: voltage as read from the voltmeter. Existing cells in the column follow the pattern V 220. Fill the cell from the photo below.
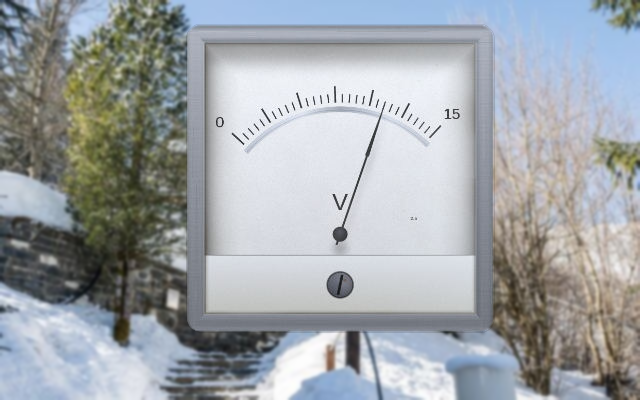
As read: V 11
